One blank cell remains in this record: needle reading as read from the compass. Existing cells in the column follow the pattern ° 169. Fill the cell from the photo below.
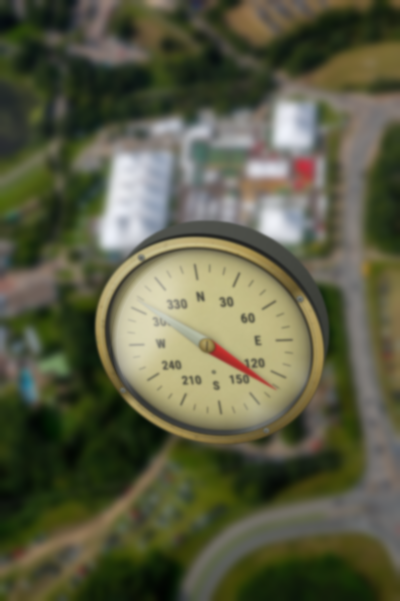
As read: ° 130
